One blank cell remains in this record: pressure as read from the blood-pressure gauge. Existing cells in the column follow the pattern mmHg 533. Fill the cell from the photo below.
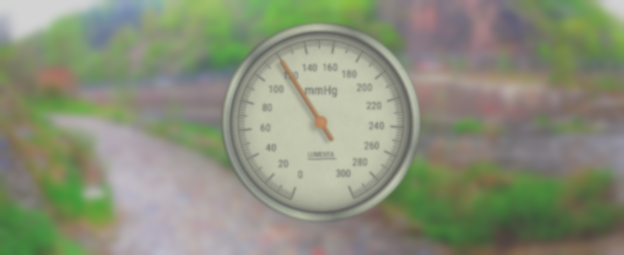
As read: mmHg 120
